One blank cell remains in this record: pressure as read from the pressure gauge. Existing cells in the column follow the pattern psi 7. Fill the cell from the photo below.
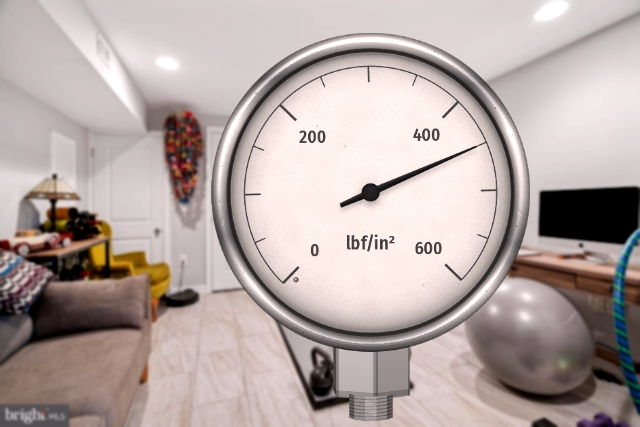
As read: psi 450
